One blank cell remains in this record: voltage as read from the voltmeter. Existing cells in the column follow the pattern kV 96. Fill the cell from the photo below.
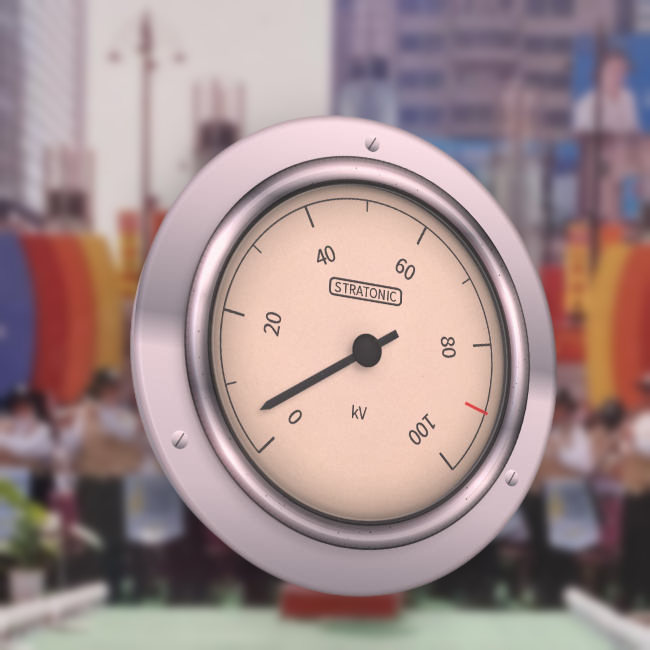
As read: kV 5
